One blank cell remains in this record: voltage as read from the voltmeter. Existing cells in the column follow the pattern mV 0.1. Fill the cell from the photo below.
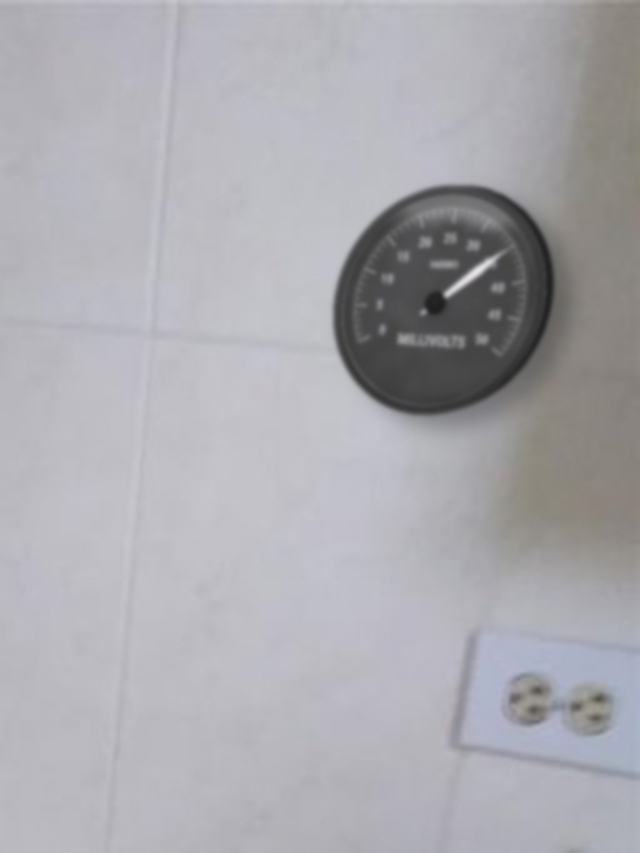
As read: mV 35
